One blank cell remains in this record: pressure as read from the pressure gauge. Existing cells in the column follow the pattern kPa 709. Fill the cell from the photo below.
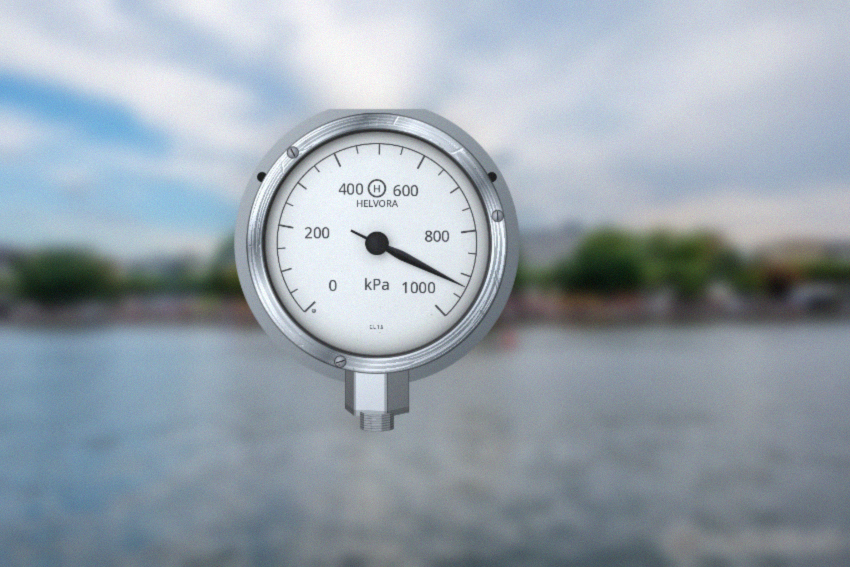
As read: kPa 925
